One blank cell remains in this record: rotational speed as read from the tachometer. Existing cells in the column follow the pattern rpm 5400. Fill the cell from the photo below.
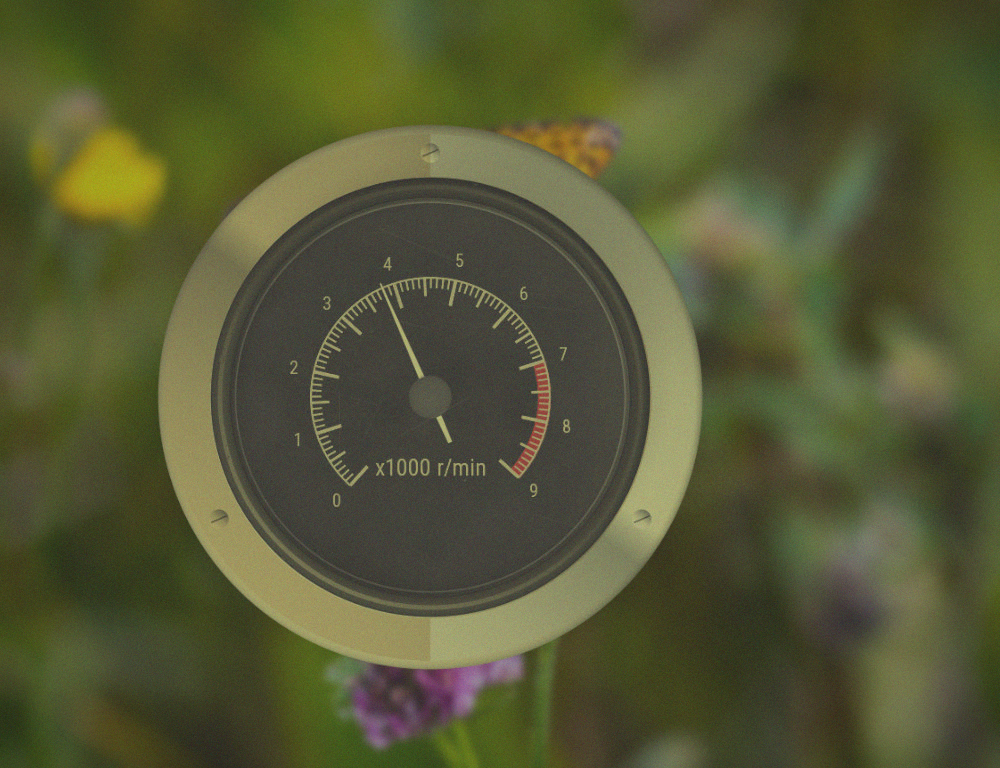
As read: rpm 3800
